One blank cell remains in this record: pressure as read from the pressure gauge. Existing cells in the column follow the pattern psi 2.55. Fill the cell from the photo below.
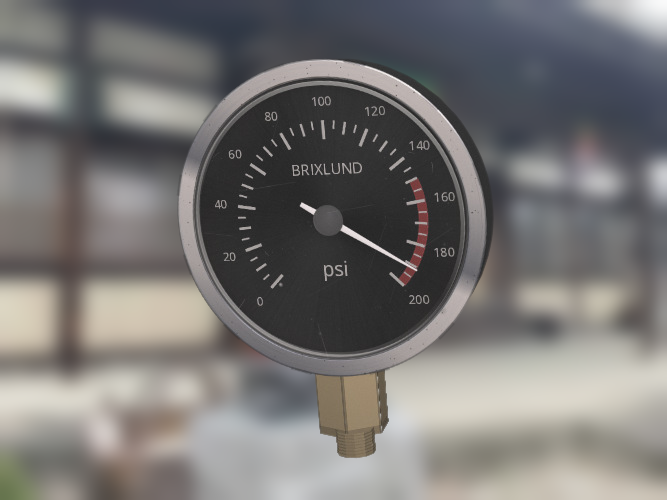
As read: psi 190
